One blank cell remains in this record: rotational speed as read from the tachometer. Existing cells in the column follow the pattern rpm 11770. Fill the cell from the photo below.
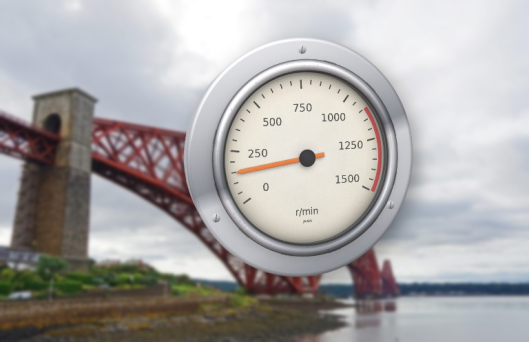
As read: rpm 150
